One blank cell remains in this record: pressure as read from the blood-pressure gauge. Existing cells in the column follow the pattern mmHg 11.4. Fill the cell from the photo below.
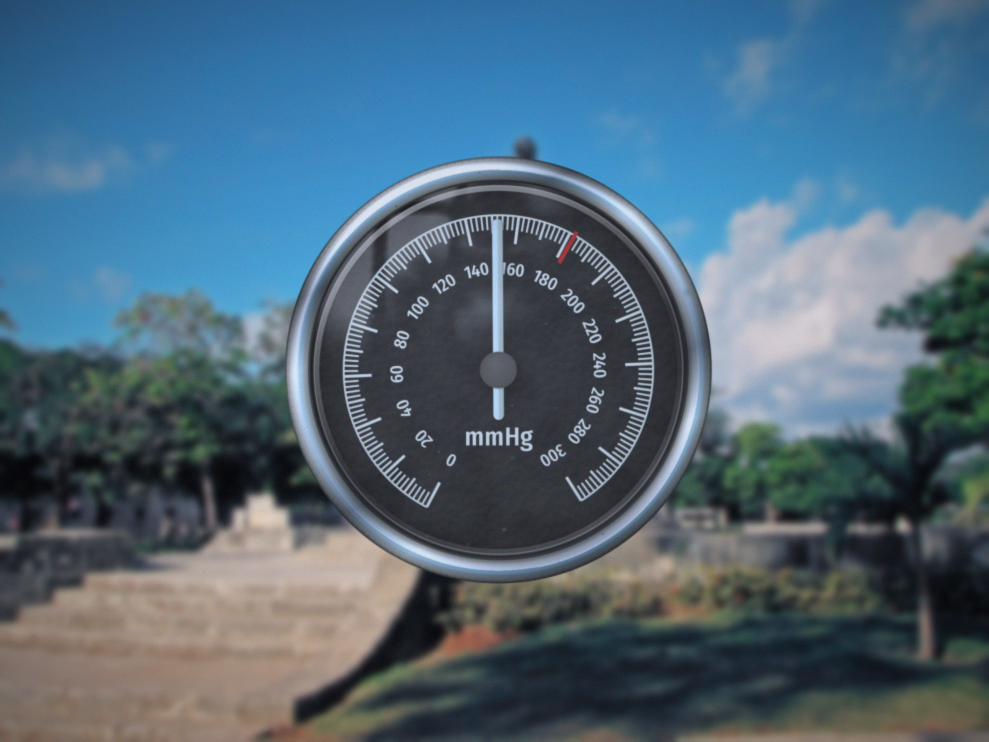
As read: mmHg 152
